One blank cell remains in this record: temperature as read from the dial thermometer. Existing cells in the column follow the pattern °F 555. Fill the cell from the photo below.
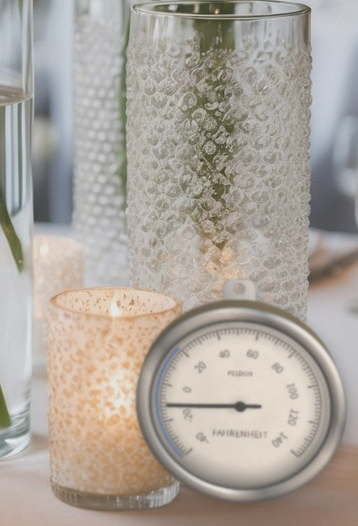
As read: °F -10
